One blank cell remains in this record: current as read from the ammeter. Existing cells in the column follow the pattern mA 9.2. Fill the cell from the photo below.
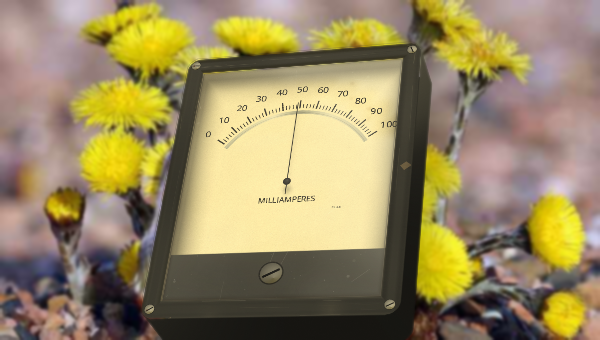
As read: mA 50
